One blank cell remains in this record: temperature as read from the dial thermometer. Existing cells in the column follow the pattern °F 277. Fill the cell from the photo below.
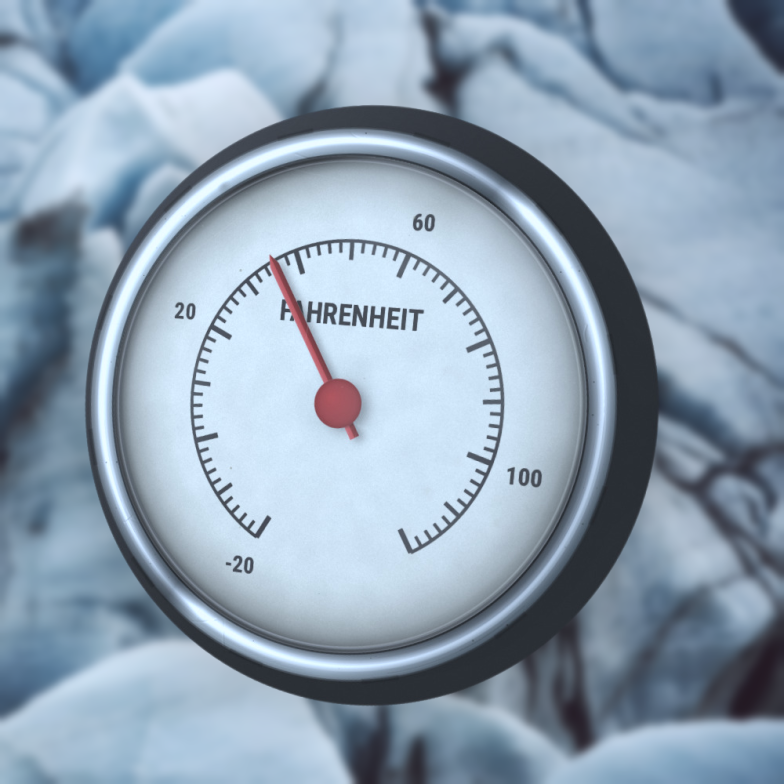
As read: °F 36
